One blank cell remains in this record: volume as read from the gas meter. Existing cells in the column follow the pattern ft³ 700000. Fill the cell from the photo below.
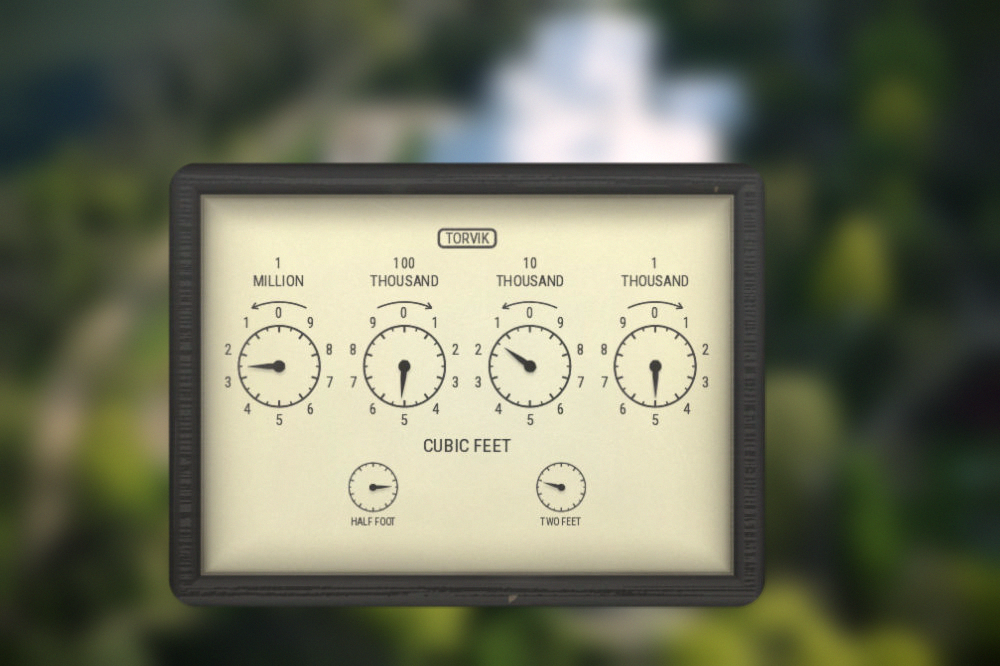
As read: ft³ 251500
